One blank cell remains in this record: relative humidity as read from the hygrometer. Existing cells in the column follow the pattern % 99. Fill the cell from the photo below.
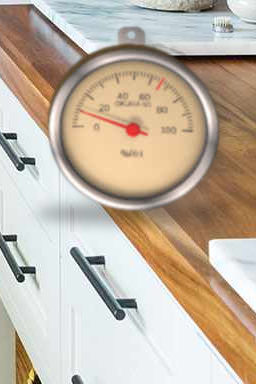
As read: % 10
